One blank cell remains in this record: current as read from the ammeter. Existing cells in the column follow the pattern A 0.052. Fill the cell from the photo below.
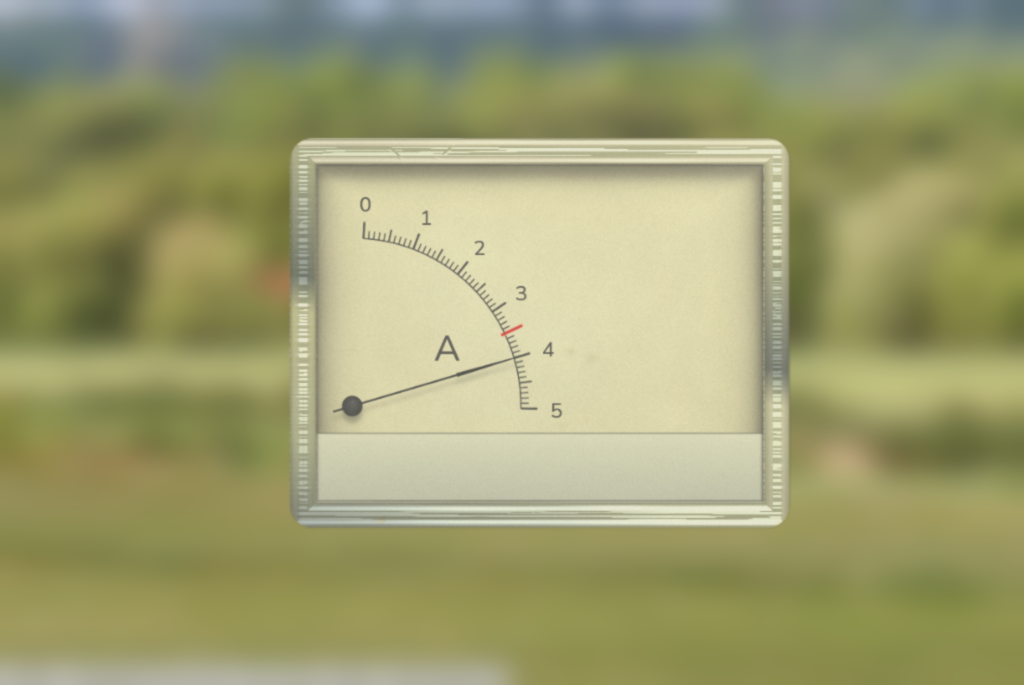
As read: A 4
